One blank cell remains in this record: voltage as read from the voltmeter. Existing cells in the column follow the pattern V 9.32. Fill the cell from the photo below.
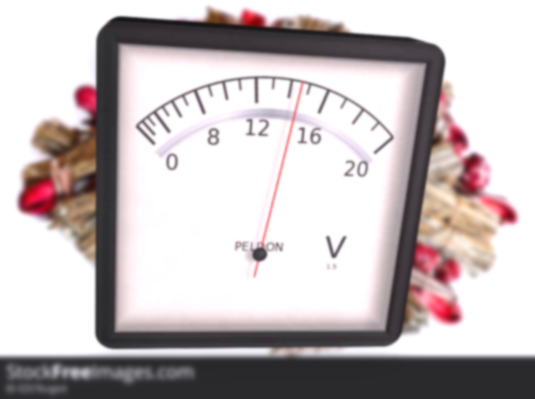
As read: V 14.5
